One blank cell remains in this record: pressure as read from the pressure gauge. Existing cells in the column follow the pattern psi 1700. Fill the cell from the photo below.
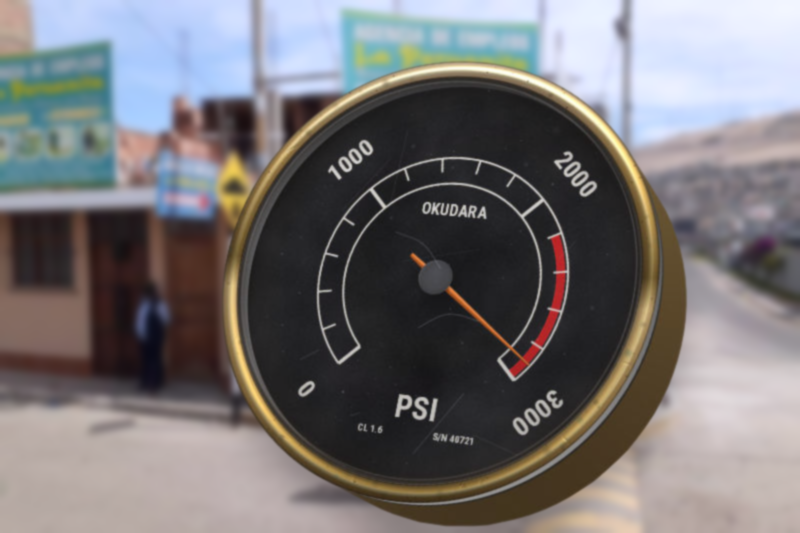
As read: psi 2900
